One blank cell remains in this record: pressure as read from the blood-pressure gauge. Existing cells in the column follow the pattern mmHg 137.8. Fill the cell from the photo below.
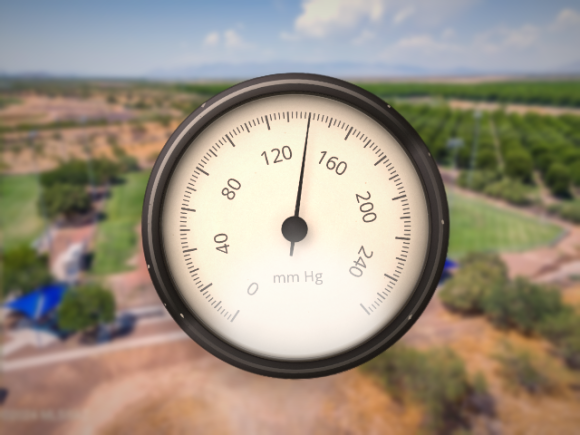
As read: mmHg 140
